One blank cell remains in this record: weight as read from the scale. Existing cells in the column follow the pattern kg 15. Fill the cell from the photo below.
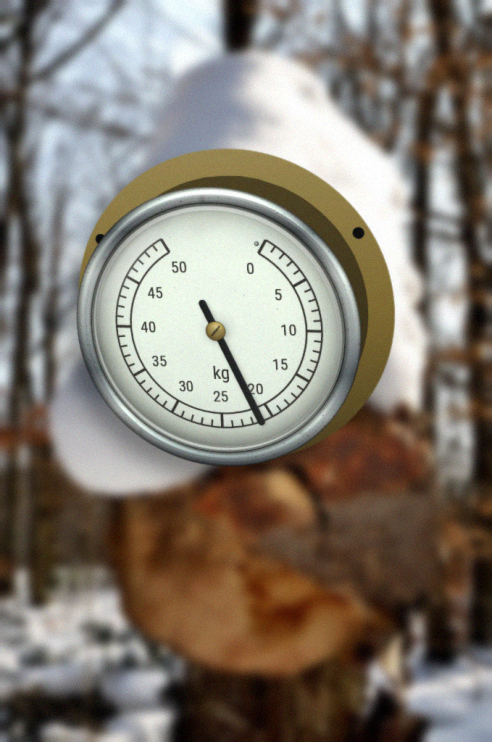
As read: kg 21
